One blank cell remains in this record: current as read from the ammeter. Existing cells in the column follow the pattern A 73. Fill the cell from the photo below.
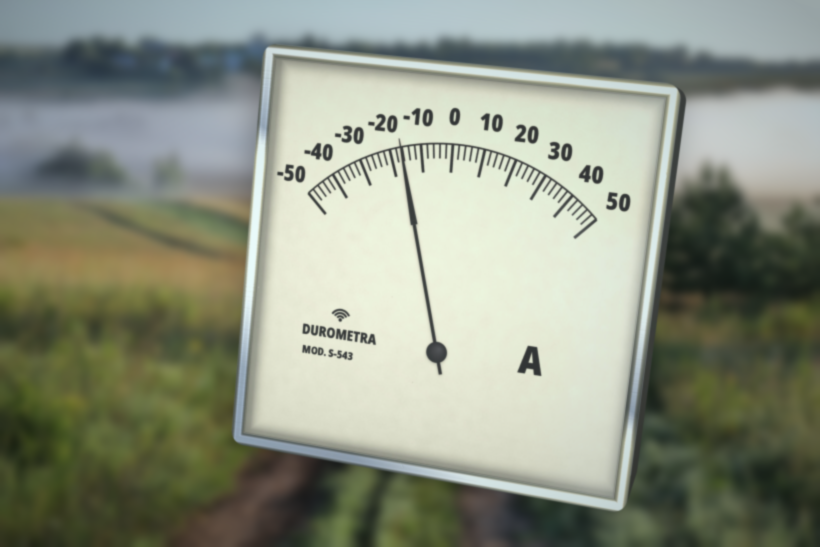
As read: A -16
